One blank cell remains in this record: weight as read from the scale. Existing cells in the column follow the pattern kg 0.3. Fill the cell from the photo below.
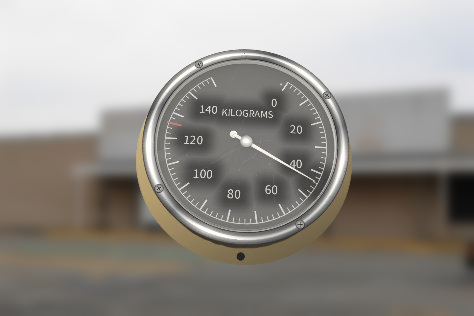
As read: kg 44
